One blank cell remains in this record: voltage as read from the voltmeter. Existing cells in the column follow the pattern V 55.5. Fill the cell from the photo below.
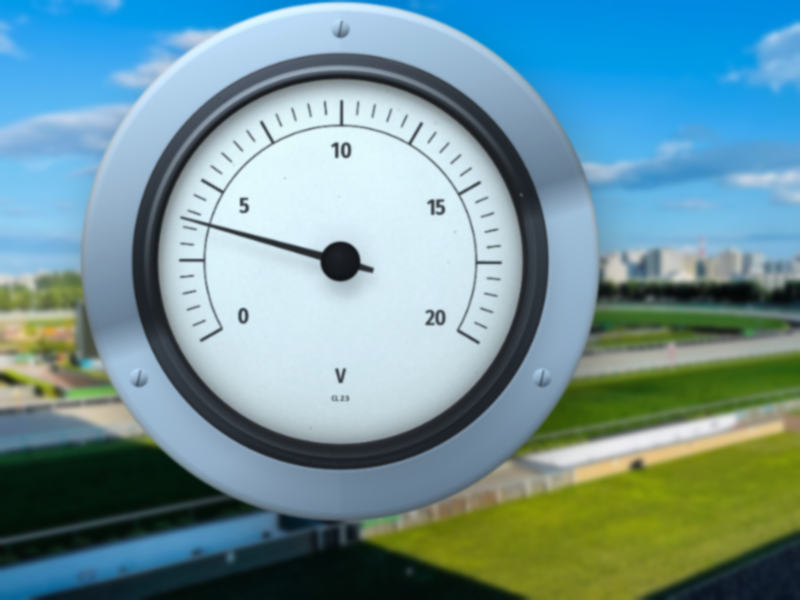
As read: V 3.75
